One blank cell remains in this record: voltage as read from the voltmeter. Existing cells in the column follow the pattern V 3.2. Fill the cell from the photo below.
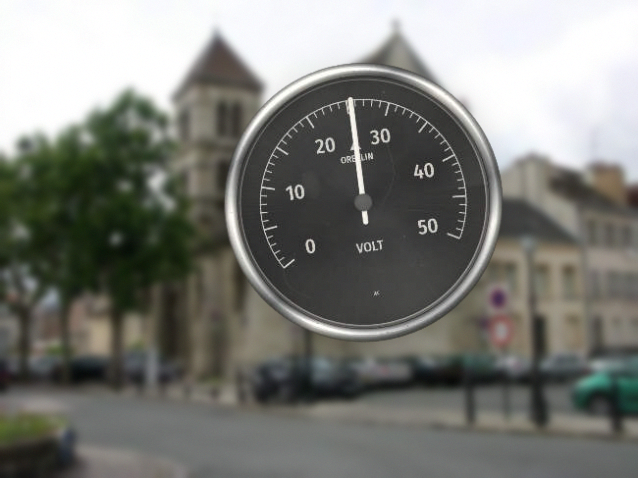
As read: V 25.5
